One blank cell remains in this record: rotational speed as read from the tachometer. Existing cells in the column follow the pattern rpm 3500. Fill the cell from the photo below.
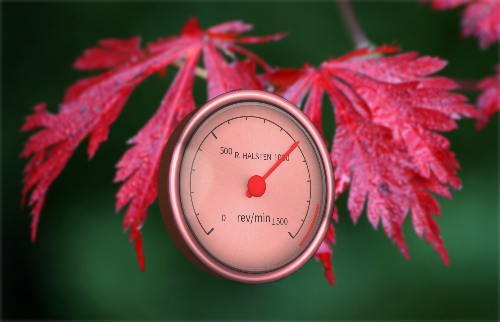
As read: rpm 1000
